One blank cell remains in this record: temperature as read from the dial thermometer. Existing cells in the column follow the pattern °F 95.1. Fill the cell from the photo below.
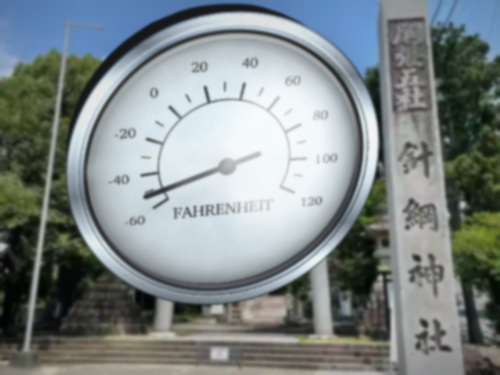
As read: °F -50
